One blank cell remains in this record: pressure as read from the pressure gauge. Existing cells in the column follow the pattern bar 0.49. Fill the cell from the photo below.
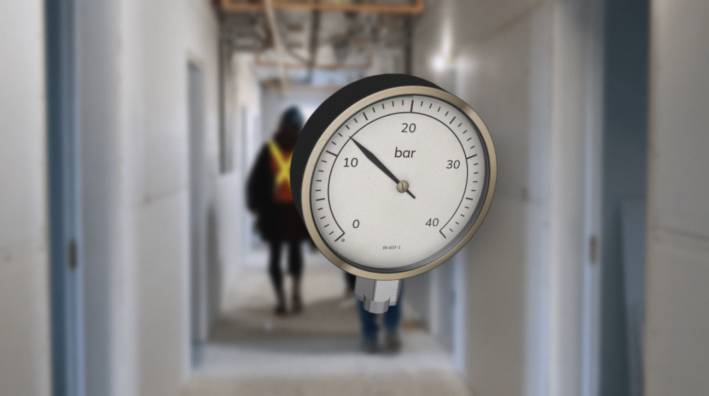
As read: bar 12.5
